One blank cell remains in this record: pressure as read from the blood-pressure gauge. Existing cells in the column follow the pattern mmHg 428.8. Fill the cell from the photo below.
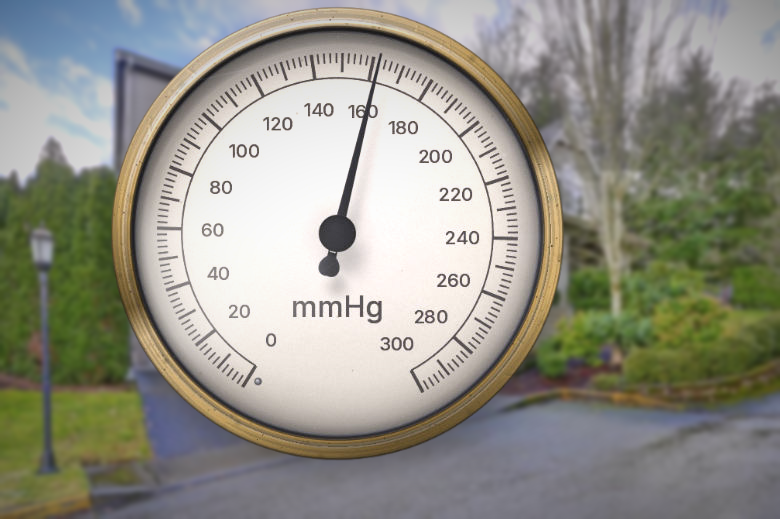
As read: mmHg 162
